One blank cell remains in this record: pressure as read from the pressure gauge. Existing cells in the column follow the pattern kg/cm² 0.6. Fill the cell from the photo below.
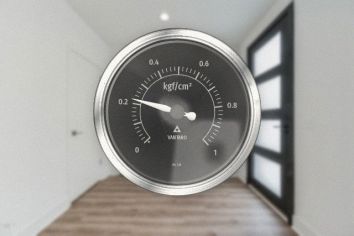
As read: kg/cm² 0.22
